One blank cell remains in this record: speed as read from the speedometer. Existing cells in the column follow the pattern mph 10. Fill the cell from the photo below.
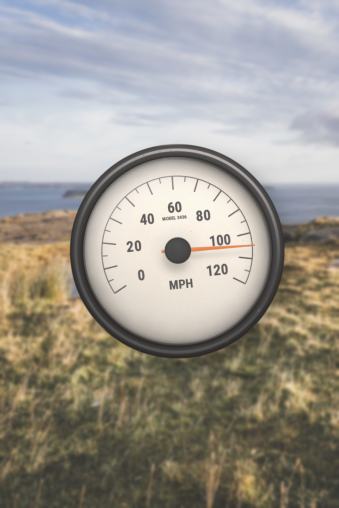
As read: mph 105
